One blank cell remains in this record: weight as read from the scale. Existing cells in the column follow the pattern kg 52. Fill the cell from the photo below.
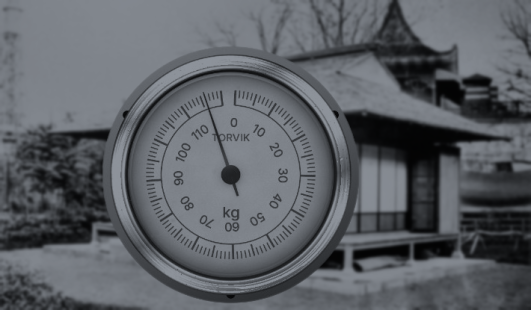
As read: kg 116
